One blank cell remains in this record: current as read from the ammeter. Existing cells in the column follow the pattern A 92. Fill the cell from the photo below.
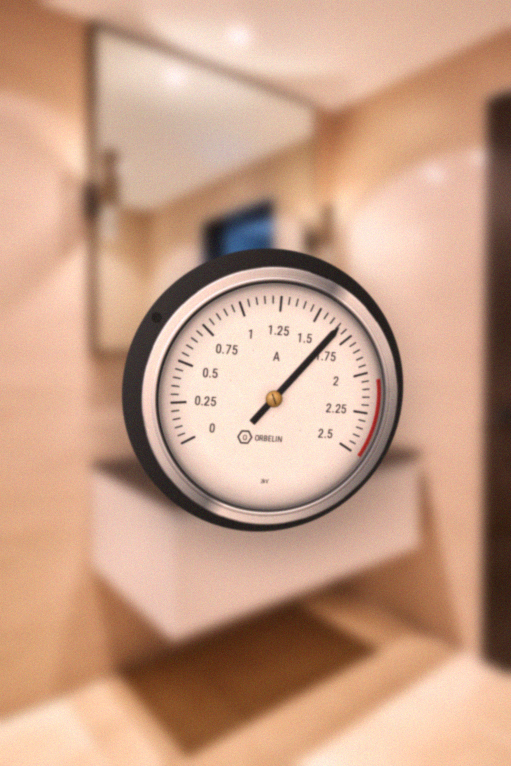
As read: A 1.65
